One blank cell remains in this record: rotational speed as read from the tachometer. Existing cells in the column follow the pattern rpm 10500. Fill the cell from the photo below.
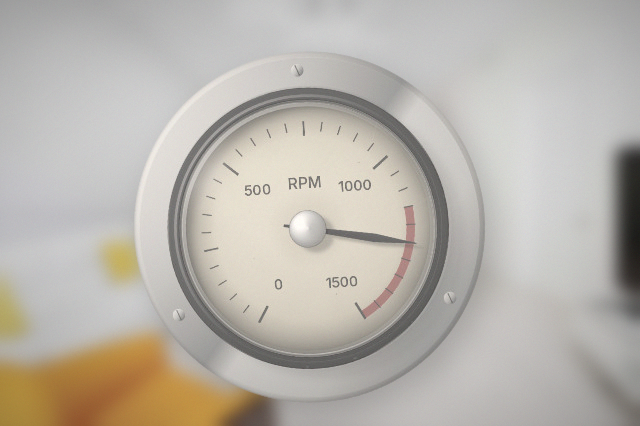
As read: rpm 1250
